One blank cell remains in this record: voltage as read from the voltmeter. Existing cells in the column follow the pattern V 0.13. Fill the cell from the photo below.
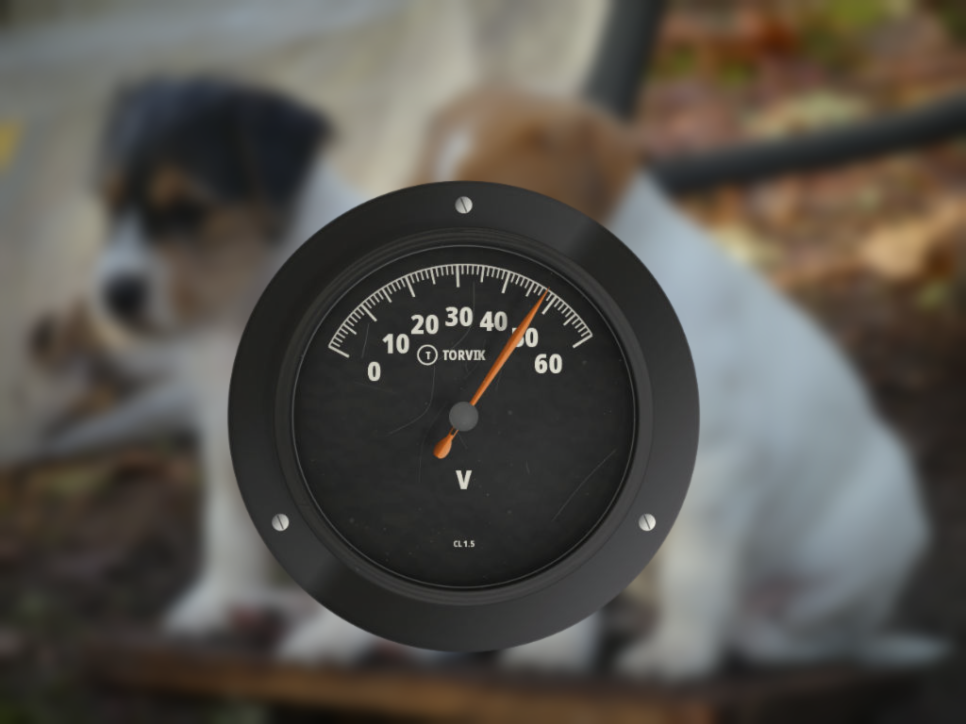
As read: V 48
